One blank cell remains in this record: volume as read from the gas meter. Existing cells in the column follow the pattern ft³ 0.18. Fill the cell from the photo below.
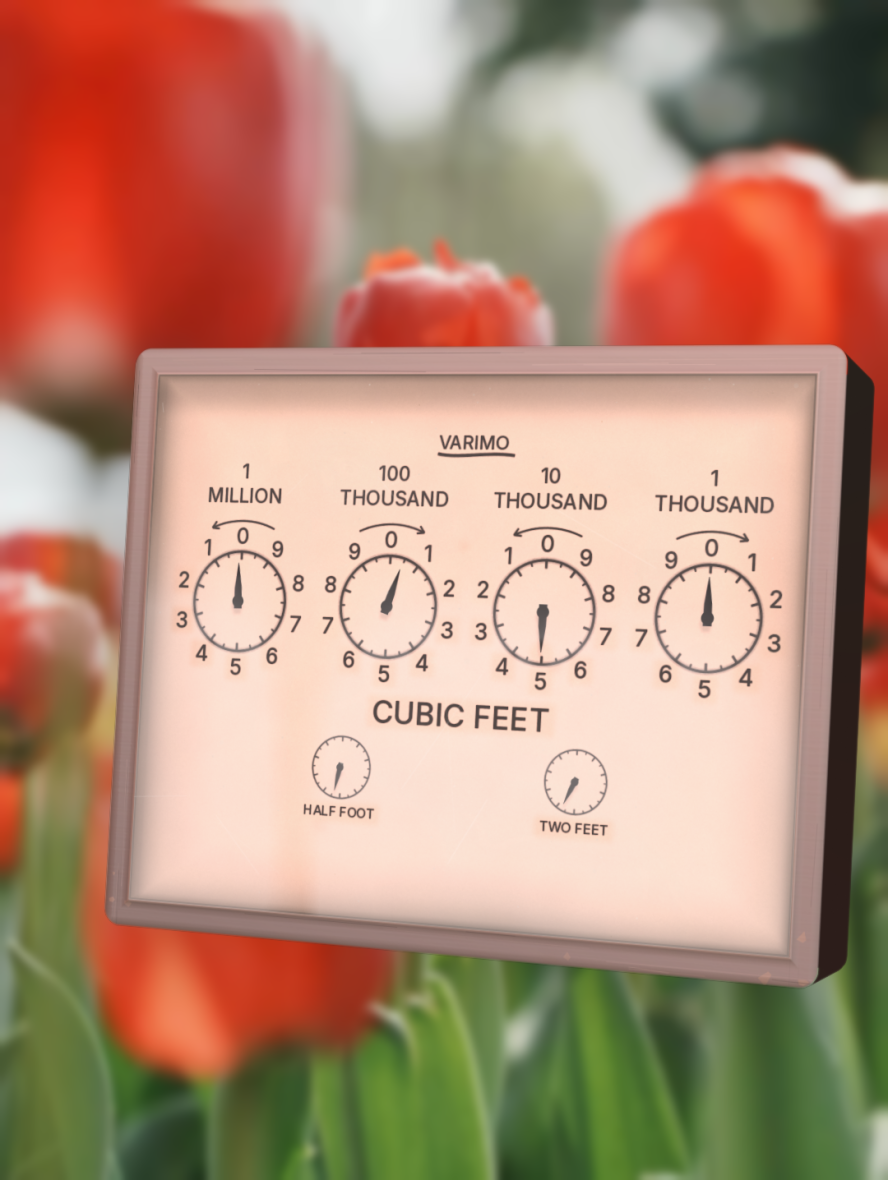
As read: ft³ 5000
